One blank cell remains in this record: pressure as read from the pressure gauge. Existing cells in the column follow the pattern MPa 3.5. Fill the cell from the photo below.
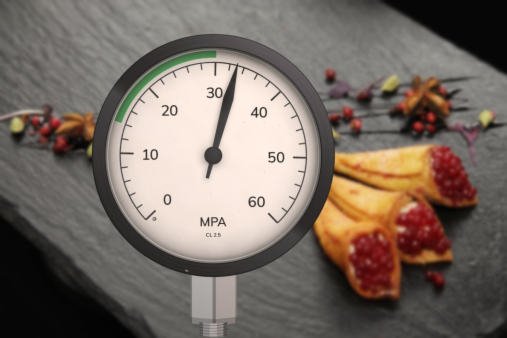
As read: MPa 33
